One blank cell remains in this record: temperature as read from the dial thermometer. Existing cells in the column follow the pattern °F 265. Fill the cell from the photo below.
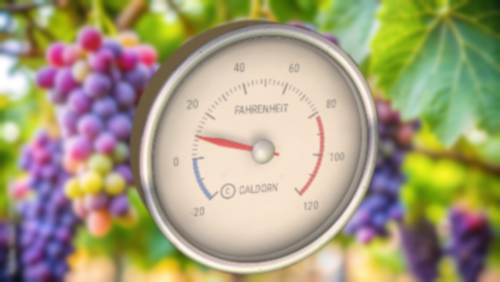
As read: °F 10
